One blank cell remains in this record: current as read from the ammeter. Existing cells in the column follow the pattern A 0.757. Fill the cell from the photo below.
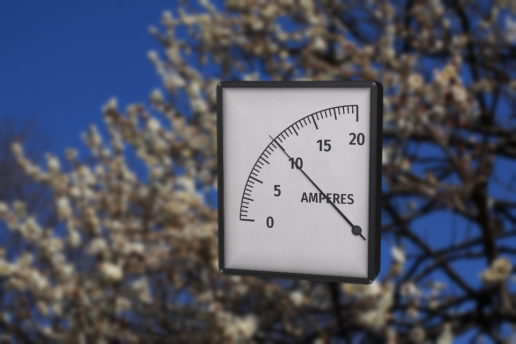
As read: A 10
